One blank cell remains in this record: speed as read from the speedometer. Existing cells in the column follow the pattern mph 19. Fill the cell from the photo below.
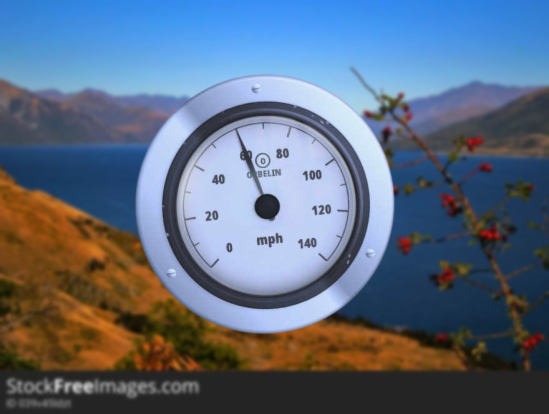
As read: mph 60
